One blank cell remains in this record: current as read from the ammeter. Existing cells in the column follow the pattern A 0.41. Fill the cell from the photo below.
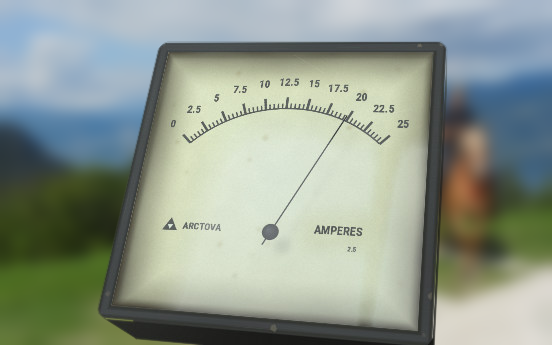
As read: A 20
